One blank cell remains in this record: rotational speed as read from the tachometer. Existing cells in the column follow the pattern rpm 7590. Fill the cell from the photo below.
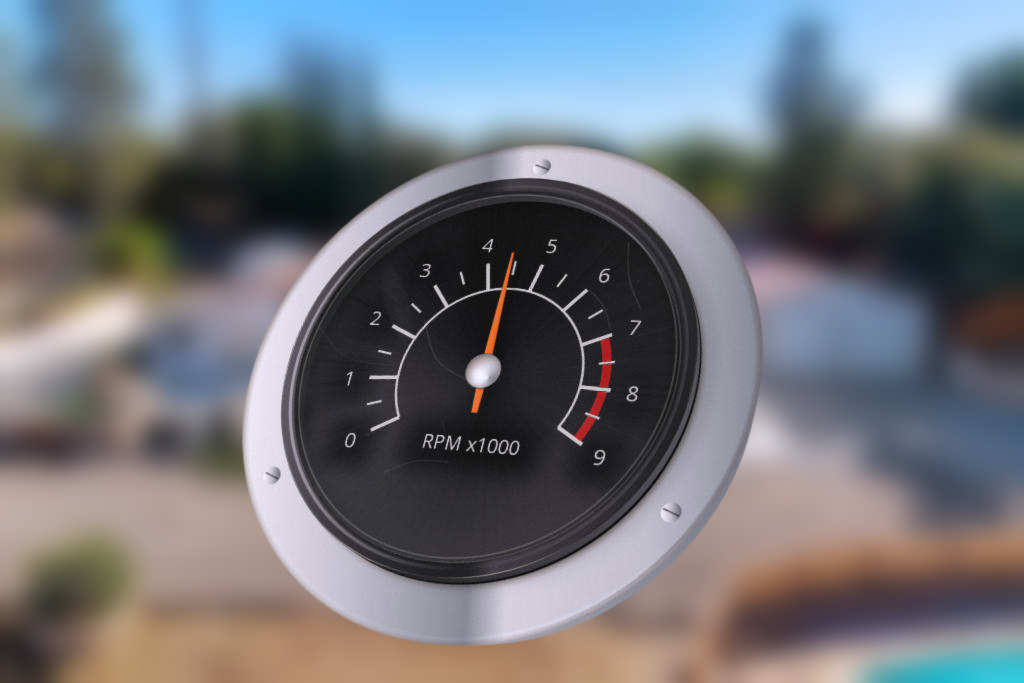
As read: rpm 4500
